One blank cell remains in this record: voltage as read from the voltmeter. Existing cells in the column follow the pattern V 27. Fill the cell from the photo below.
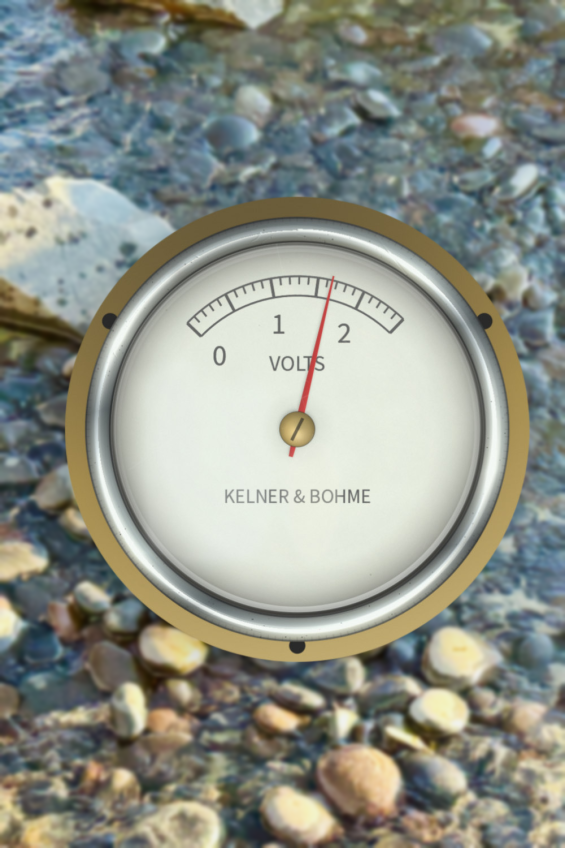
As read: V 1.65
